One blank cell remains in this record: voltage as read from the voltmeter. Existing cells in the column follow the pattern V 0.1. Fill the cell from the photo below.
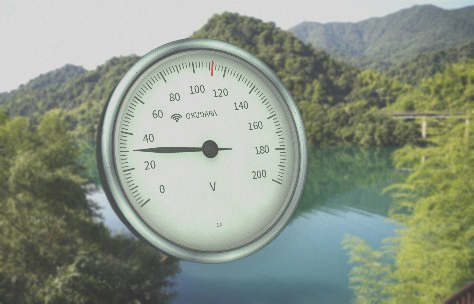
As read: V 30
